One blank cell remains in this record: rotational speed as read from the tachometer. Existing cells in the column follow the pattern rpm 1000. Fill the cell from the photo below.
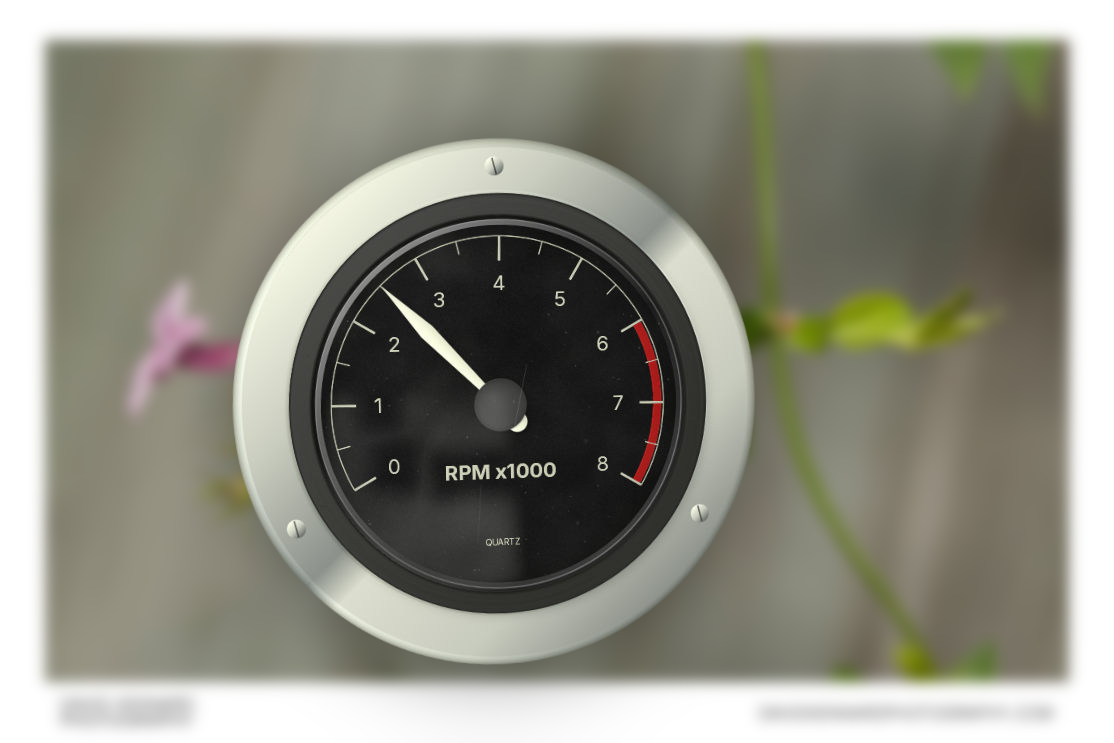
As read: rpm 2500
